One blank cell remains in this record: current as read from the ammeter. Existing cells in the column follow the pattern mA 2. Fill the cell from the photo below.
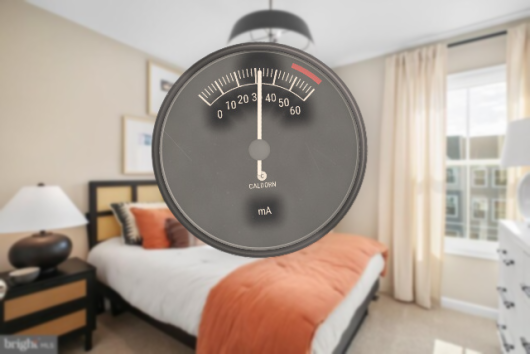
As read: mA 32
